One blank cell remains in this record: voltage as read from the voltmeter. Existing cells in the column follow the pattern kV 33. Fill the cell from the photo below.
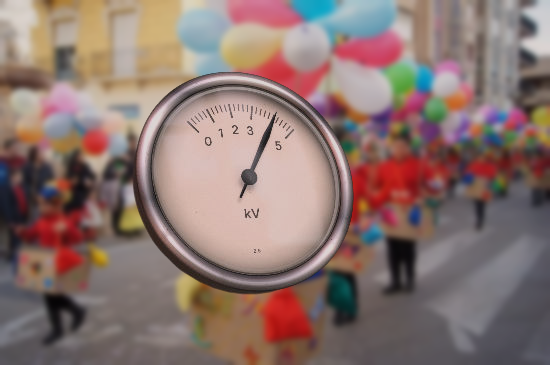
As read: kV 4
